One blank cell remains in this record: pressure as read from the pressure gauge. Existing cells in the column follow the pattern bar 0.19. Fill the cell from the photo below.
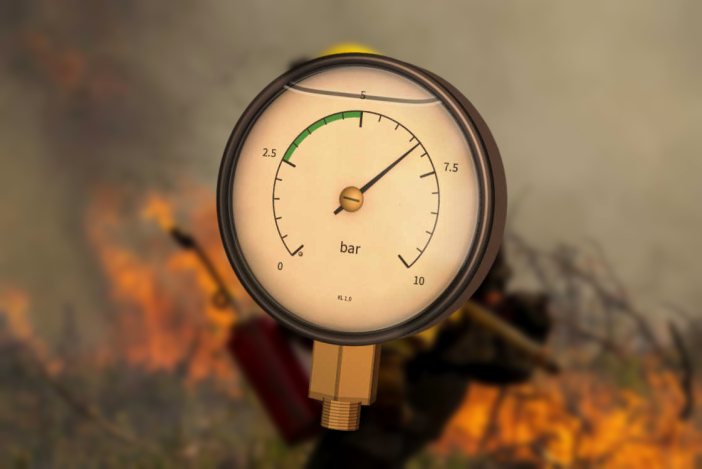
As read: bar 6.75
